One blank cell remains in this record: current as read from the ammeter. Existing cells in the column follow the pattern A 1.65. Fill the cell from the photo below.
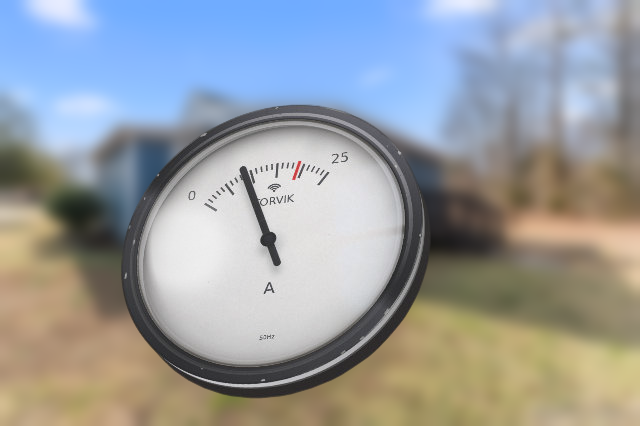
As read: A 9
